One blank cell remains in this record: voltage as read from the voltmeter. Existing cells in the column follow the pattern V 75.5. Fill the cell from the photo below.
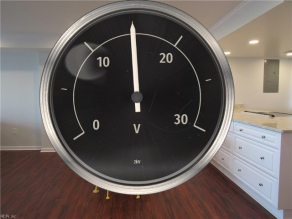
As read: V 15
